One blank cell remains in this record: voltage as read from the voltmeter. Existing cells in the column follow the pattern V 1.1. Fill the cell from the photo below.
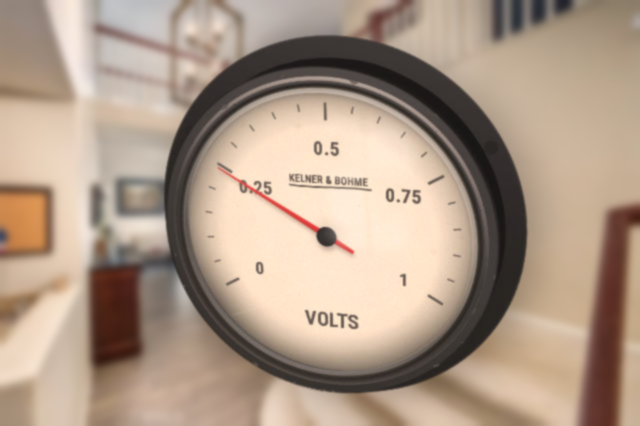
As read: V 0.25
